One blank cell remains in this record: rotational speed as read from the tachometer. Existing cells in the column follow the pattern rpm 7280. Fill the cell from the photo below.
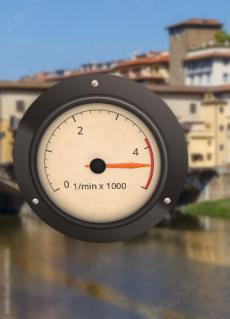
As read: rpm 4400
